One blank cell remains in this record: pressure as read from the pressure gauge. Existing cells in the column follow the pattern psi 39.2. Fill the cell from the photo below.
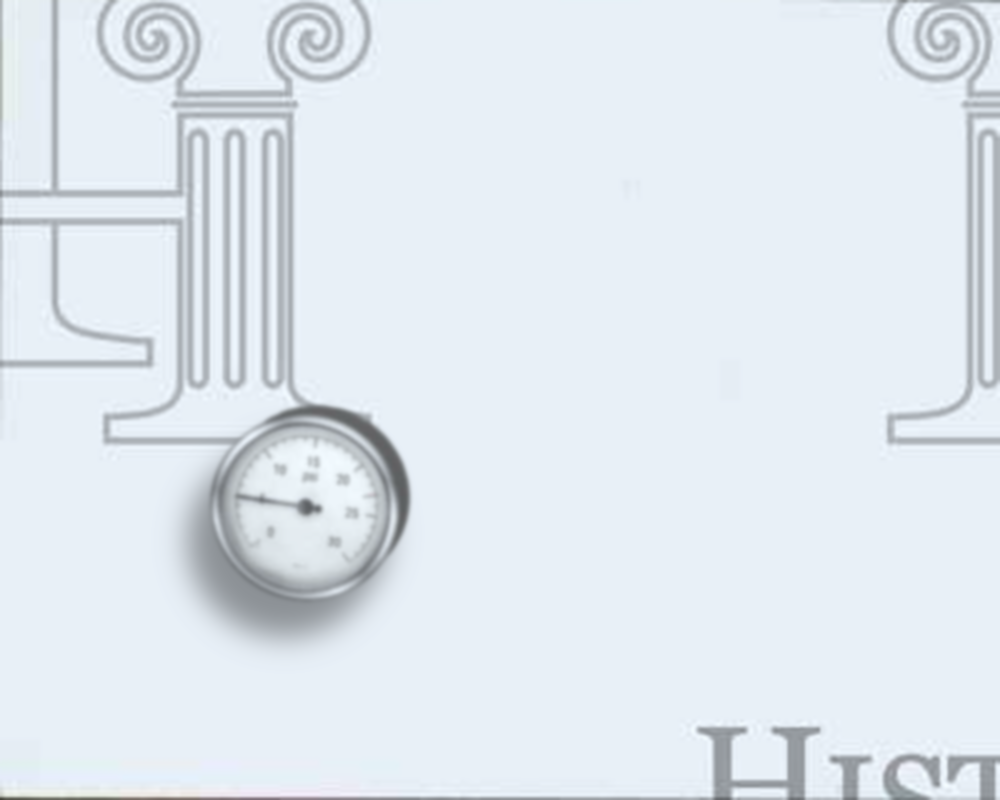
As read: psi 5
